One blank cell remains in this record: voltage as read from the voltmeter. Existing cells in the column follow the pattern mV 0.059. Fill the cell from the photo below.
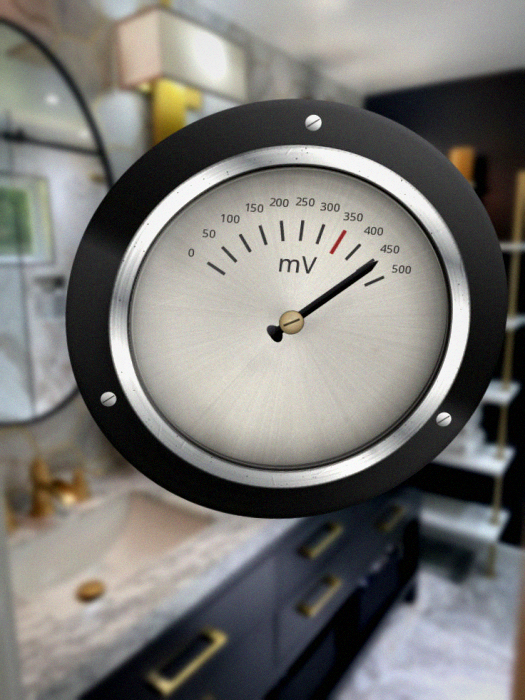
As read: mV 450
